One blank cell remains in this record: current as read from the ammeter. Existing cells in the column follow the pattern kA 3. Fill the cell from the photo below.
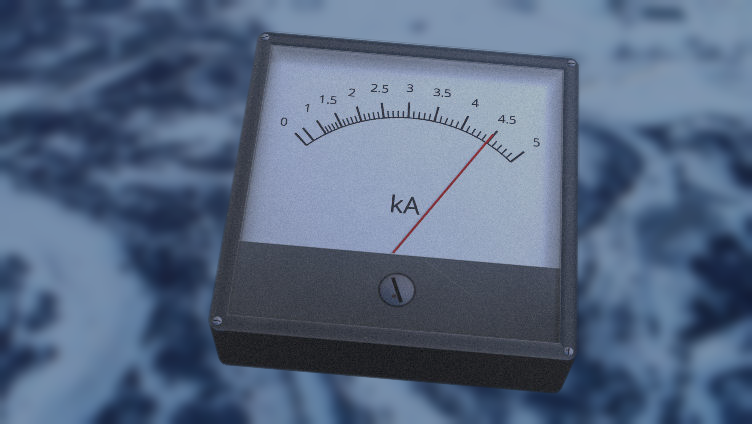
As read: kA 4.5
